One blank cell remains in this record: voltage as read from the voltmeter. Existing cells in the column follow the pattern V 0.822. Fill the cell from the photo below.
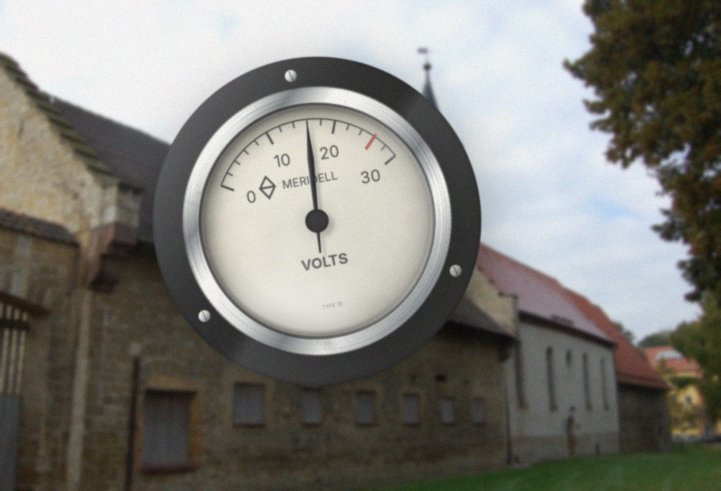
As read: V 16
